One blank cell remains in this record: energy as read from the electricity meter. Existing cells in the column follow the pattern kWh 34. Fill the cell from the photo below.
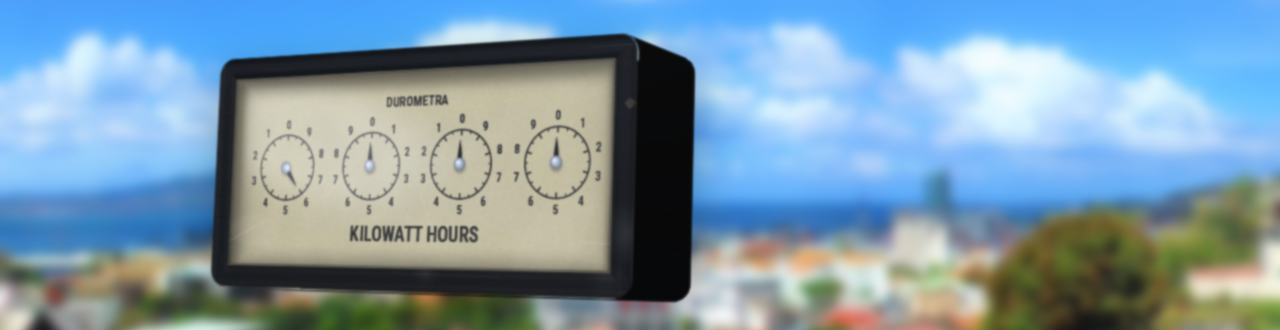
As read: kWh 6000
